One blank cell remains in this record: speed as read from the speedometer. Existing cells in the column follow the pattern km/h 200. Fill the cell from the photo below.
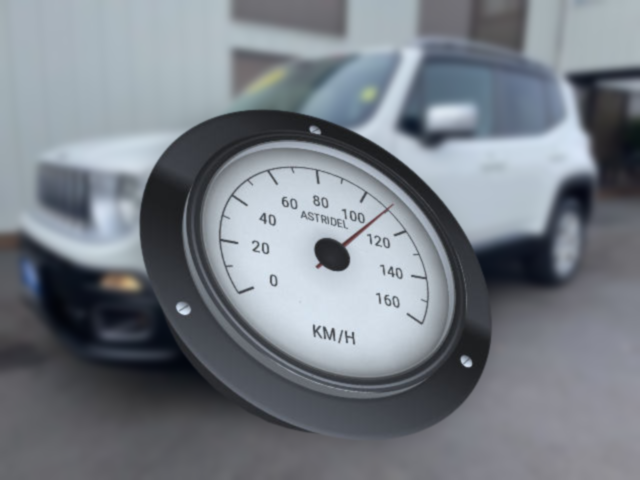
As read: km/h 110
